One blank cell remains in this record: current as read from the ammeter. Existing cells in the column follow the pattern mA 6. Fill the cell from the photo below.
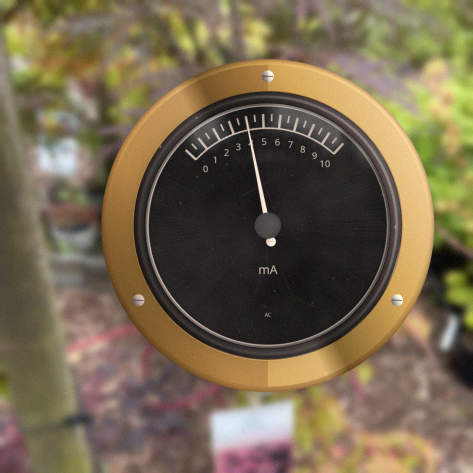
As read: mA 4
